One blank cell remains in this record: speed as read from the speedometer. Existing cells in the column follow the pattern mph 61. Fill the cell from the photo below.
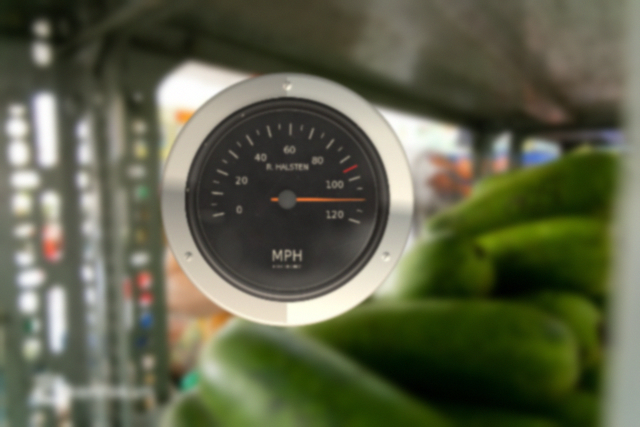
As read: mph 110
